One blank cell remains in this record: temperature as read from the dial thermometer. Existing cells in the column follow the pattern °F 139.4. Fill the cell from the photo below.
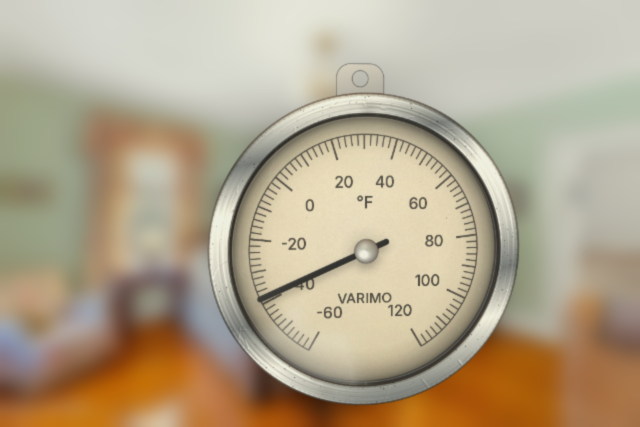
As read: °F -38
